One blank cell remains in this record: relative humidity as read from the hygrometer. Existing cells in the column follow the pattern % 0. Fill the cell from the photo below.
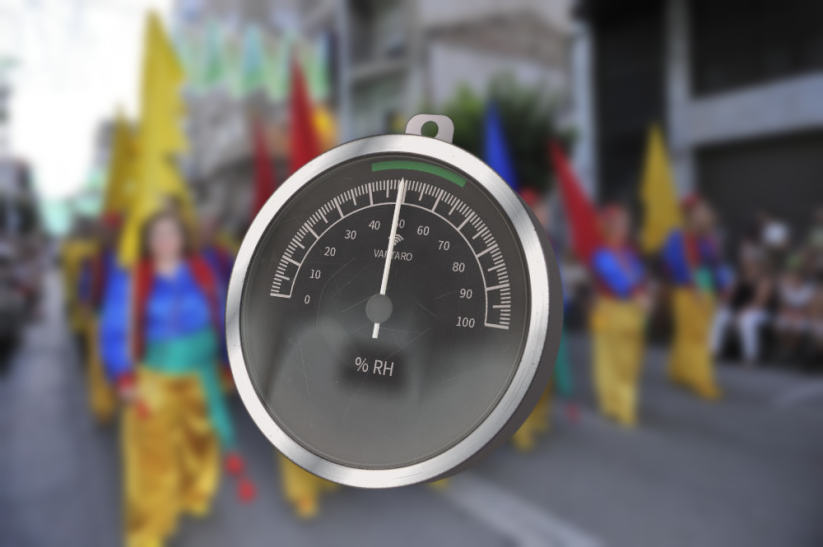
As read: % 50
